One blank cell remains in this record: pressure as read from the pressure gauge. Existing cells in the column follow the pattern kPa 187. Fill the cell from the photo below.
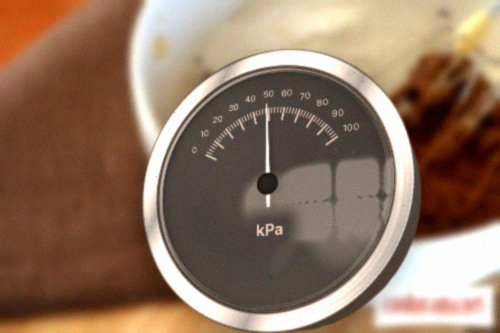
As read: kPa 50
